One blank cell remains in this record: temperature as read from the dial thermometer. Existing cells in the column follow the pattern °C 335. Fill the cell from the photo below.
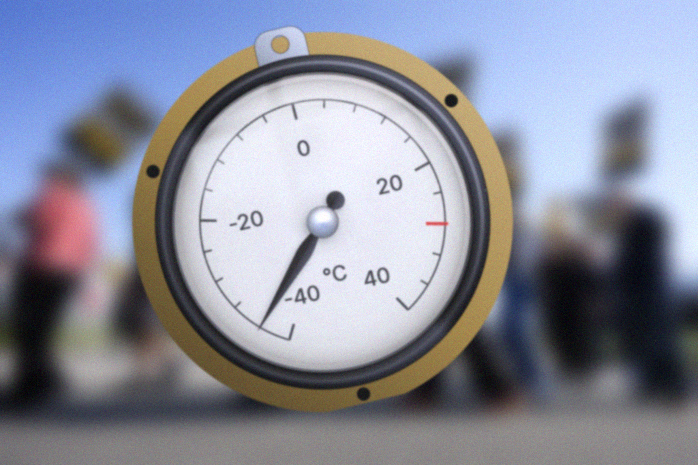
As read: °C -36
